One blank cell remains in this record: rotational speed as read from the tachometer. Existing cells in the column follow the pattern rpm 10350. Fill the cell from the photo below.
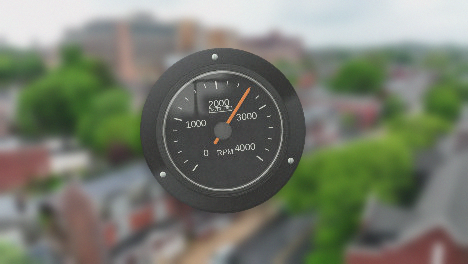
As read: rpm 2600
